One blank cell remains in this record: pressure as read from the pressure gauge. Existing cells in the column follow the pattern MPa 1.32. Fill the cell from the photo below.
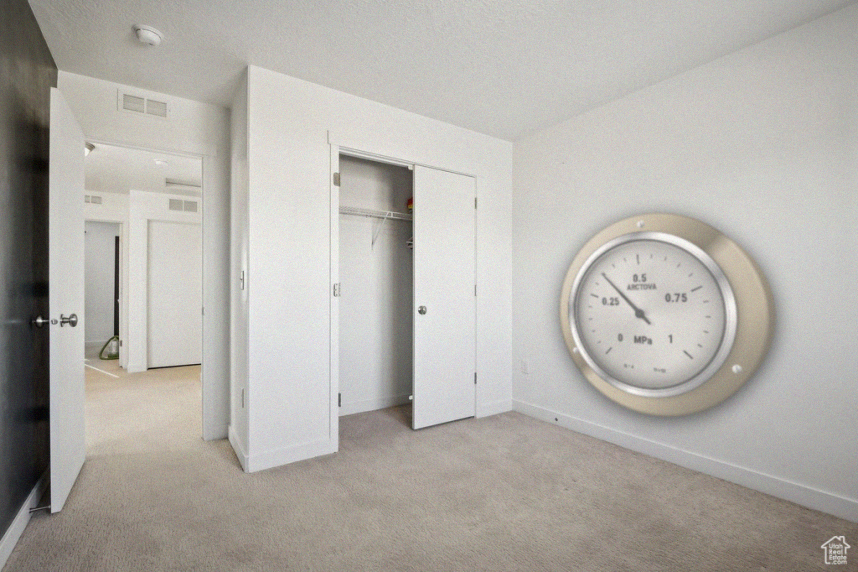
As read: MPa 0.35
